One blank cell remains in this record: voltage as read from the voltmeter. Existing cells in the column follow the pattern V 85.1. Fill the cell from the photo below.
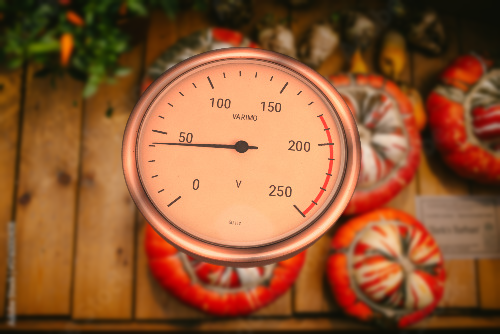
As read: V 40
